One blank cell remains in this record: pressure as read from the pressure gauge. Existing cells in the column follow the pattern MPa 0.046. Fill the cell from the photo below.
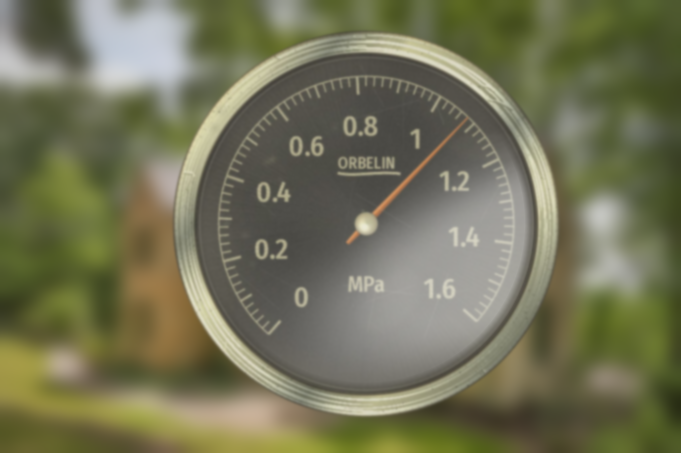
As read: MPa 1.08
